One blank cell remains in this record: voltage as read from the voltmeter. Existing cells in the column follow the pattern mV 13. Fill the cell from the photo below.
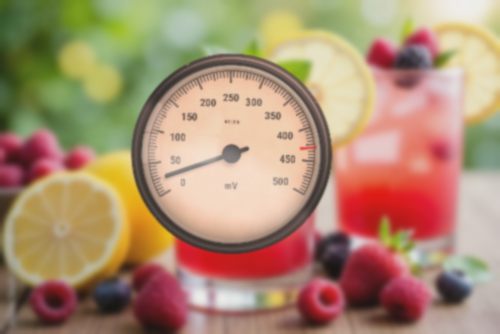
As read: mV 25
